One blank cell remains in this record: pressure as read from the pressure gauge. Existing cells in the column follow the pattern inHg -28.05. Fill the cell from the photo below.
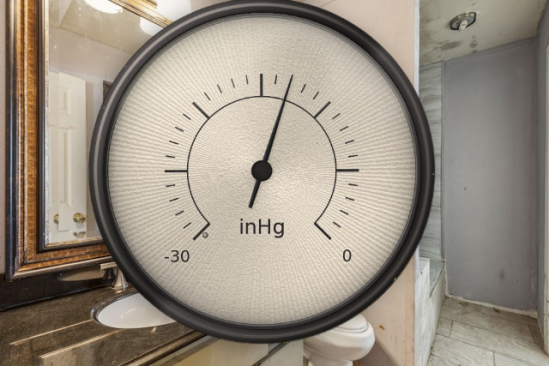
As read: inHg -13
